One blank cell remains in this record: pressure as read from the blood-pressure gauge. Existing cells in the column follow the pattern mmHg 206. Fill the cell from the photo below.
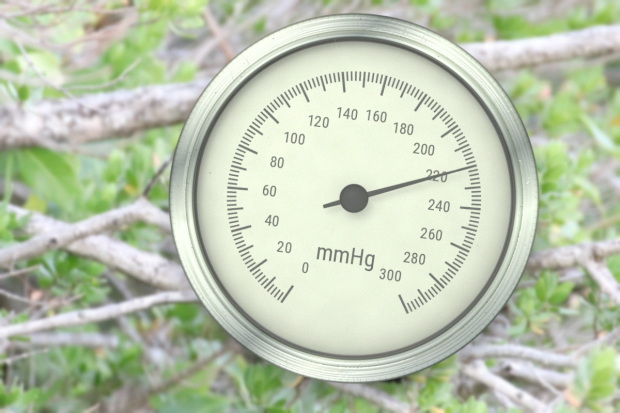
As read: mmHg 220
